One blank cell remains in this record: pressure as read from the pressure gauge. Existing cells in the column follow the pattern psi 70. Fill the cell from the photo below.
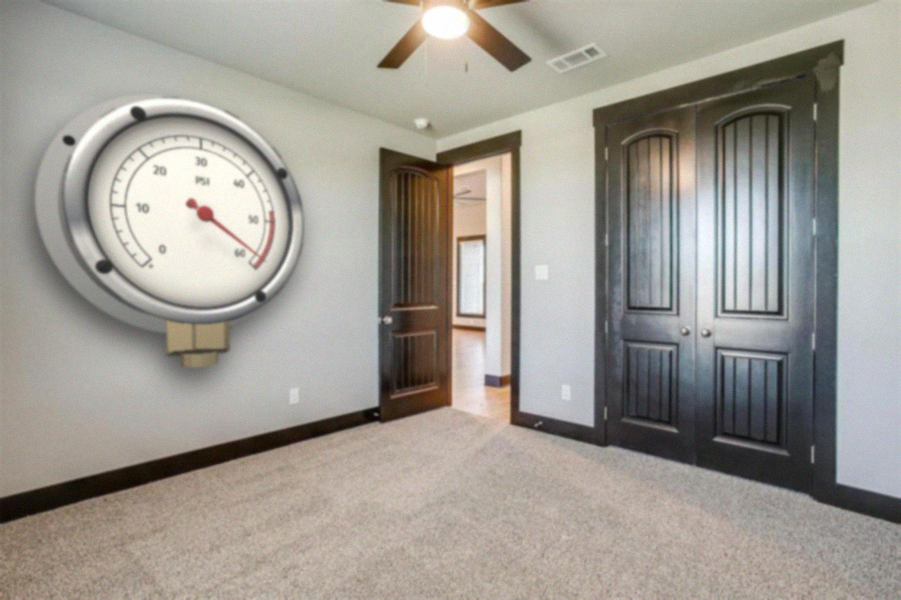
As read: psi 58
